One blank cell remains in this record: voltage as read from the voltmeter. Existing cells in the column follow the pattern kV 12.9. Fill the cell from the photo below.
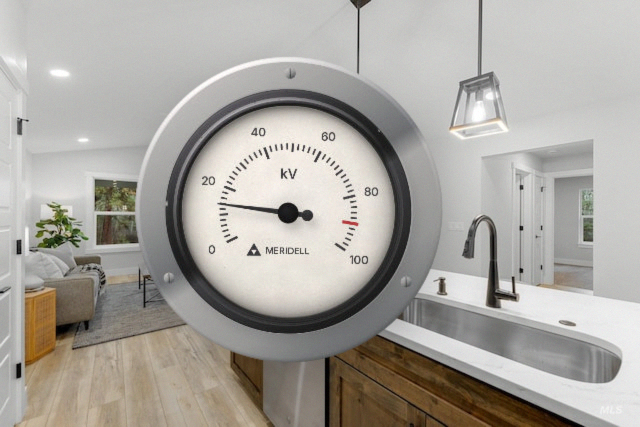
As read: kV 14
